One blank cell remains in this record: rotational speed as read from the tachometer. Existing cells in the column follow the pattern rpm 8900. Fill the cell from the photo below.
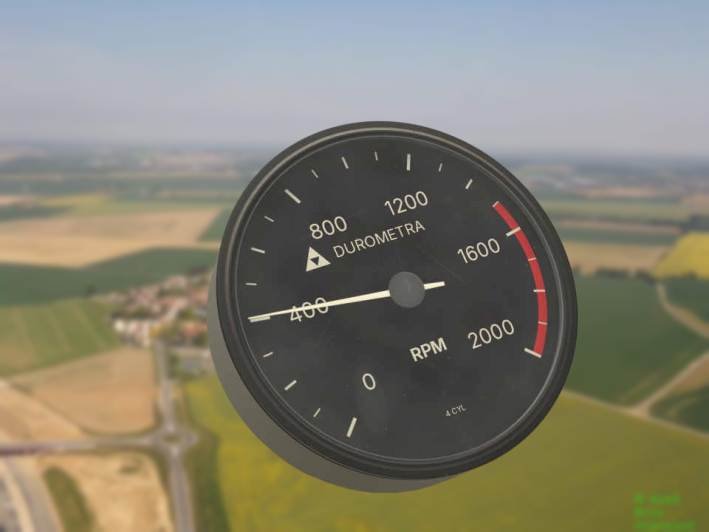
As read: rpm 400
